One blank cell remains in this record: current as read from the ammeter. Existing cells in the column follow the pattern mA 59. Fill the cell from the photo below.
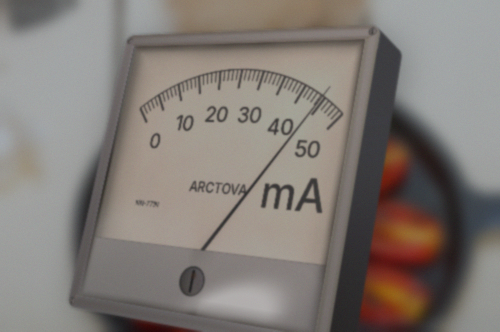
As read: mA 45
